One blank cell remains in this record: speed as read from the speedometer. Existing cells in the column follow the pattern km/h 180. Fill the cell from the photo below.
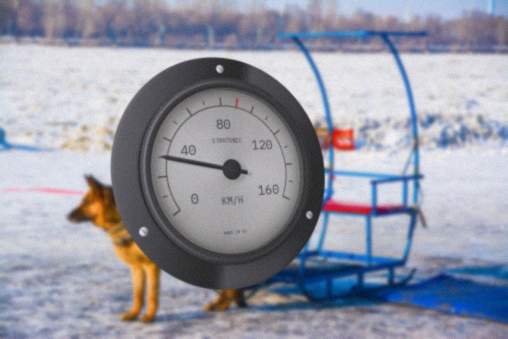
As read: km/h 30
